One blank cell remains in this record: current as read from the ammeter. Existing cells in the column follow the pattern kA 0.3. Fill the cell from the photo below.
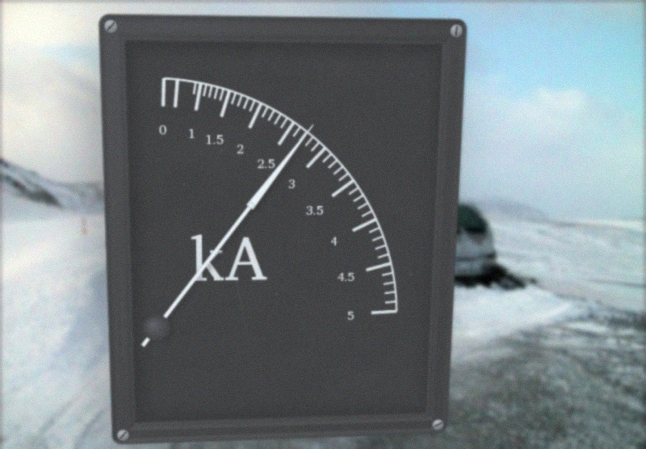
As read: kA 2.7
